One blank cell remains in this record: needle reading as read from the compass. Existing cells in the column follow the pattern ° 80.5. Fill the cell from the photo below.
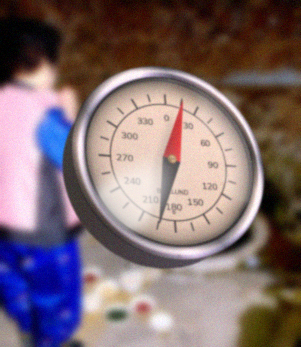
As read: ° 15
